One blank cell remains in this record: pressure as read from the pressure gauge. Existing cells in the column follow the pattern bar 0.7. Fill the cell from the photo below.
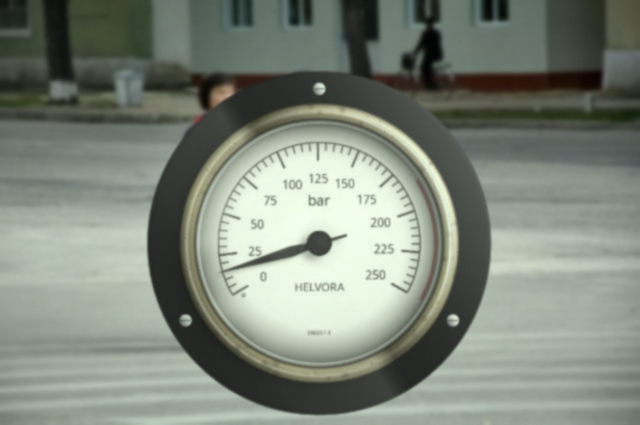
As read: bar 15
